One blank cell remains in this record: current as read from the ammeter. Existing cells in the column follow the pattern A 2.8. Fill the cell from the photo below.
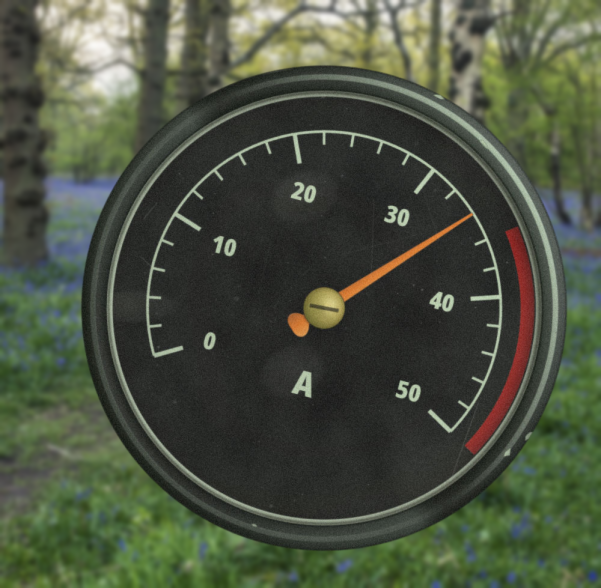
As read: A 34
